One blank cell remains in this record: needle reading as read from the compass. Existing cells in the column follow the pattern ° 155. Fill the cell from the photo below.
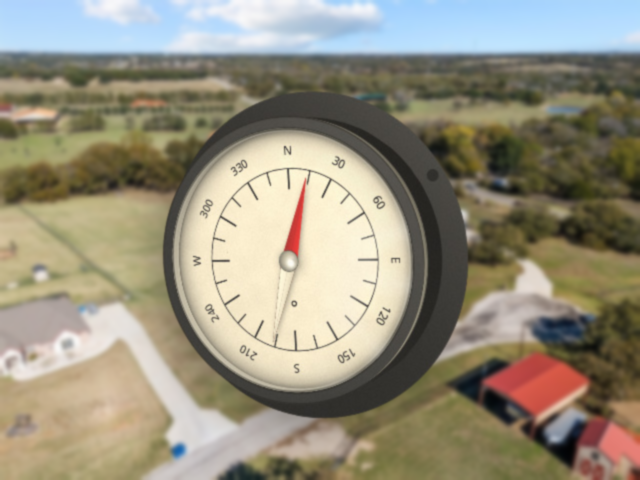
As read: ° 15
